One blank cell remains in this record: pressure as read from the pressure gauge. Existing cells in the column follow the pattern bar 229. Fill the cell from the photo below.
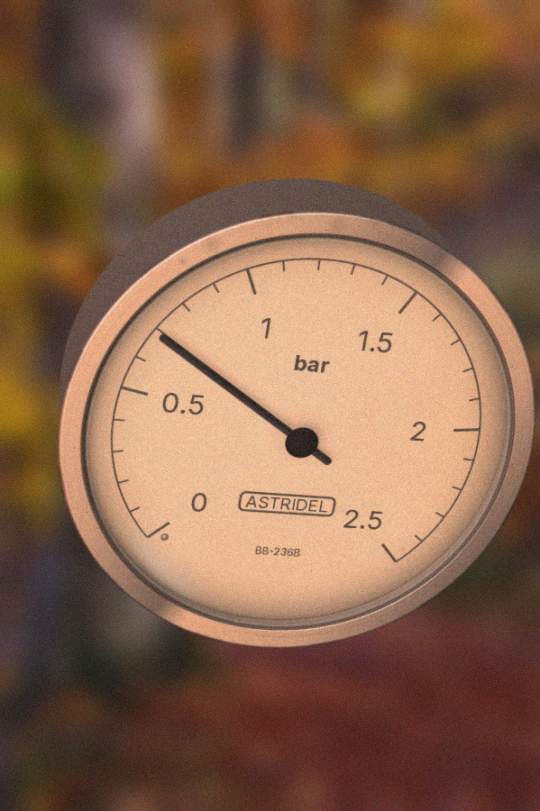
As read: bar 0.7
